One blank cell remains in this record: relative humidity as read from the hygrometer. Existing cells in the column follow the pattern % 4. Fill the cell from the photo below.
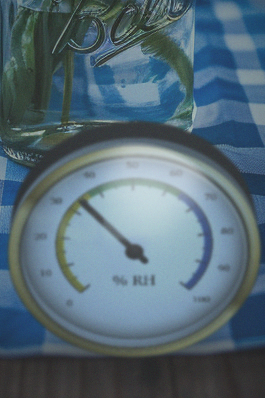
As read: % 35
